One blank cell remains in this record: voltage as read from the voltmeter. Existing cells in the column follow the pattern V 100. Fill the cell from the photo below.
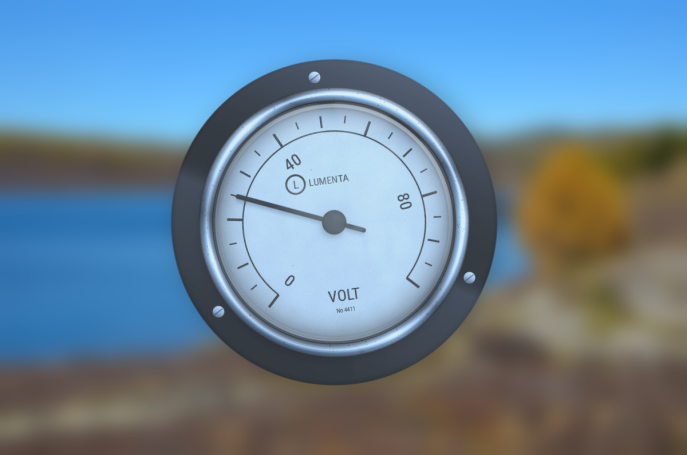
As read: V 25
